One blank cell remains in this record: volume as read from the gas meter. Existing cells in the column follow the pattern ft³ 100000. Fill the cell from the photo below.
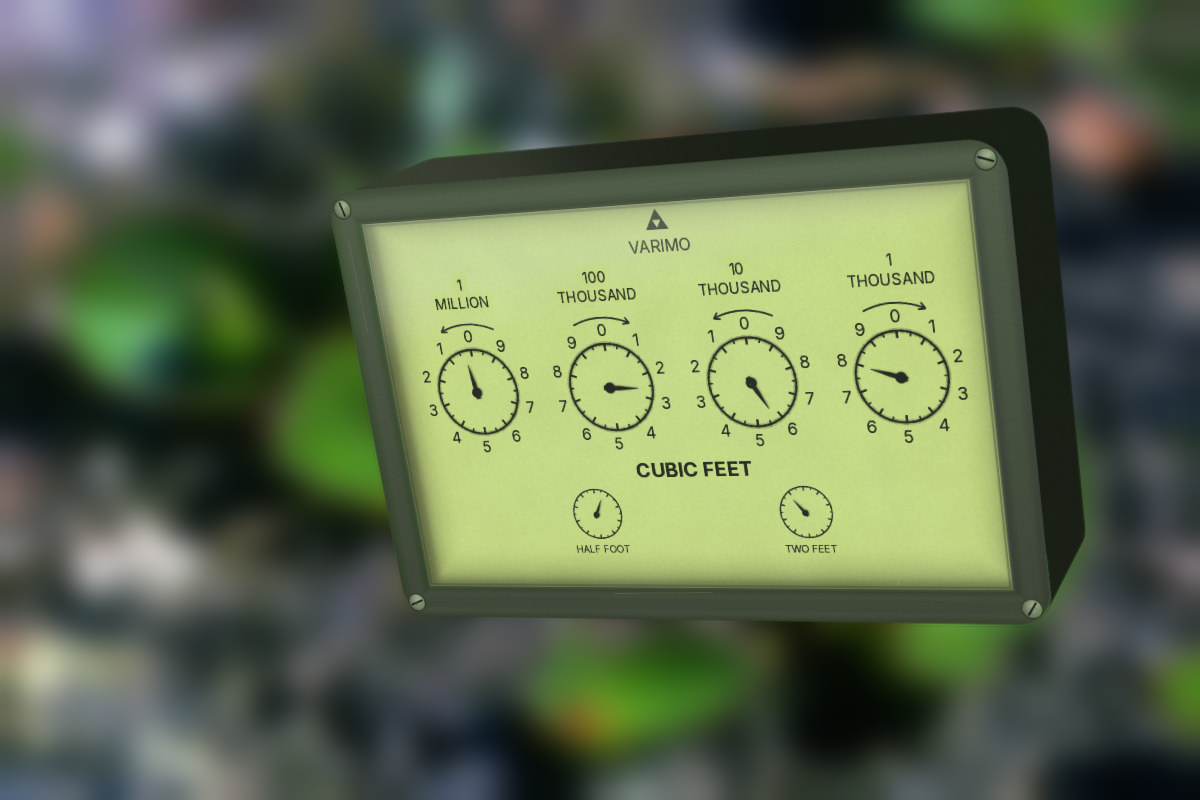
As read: ft³ 25800
